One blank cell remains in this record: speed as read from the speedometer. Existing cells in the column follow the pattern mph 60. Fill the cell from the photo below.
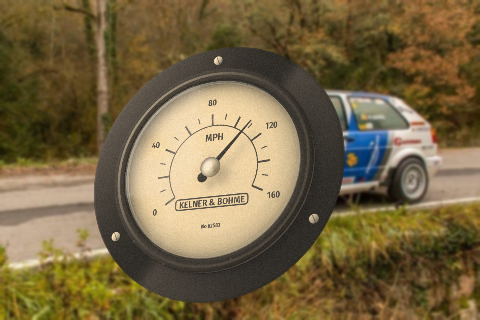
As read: mph 110
